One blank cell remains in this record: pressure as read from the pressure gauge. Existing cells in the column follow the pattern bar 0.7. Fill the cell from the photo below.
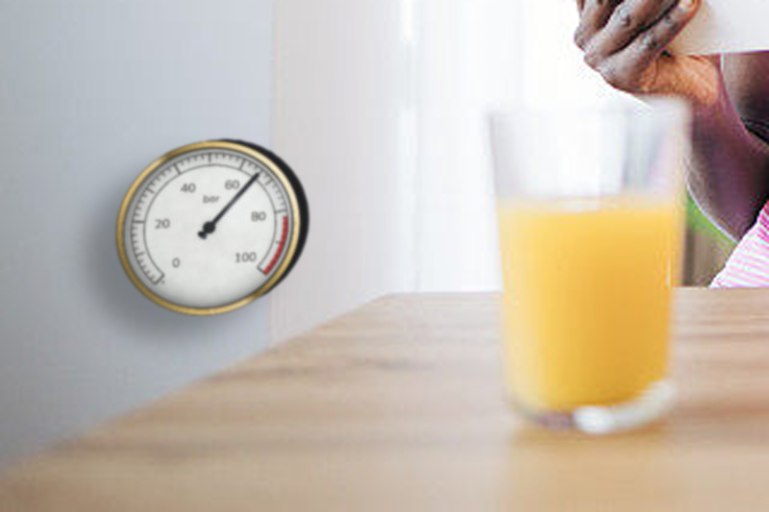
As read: bar 66
